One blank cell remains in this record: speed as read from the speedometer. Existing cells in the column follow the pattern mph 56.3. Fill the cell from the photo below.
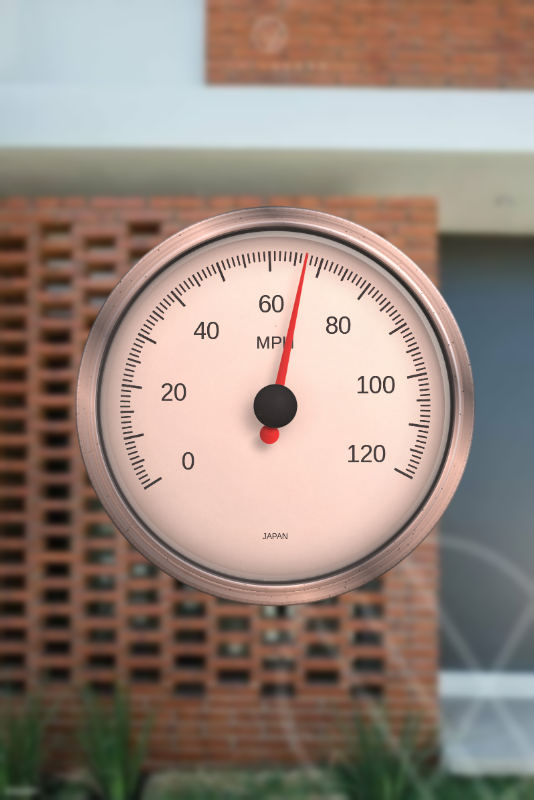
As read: mph 67
